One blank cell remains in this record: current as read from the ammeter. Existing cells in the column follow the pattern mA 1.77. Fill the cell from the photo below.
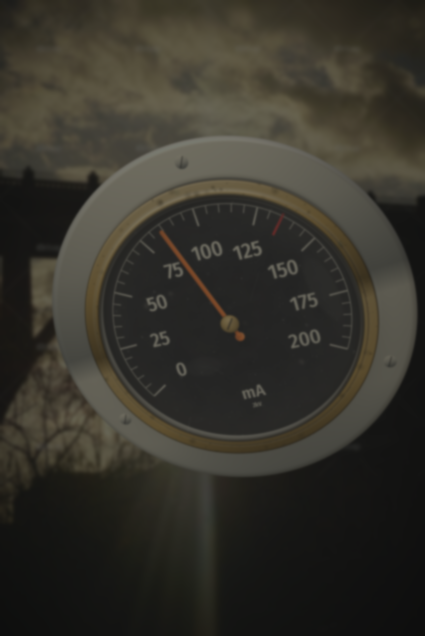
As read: mA 85
